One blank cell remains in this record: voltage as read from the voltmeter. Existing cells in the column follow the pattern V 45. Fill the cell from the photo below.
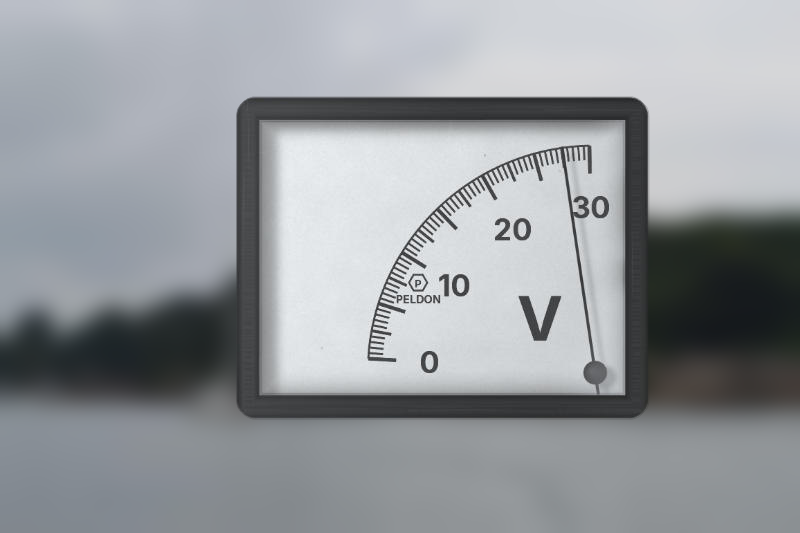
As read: V 27.5
